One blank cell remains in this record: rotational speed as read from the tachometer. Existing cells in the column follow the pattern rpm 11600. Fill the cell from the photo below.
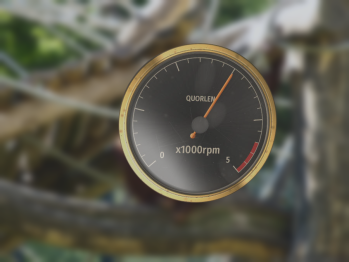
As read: rpm 3000
